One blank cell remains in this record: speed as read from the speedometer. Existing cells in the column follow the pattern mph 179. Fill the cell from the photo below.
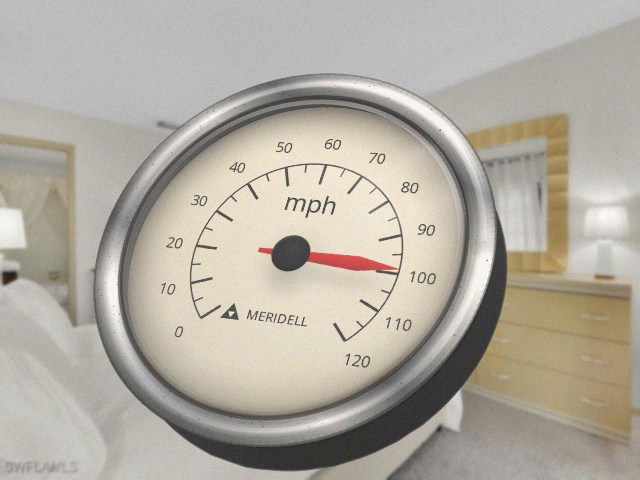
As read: mph 100
